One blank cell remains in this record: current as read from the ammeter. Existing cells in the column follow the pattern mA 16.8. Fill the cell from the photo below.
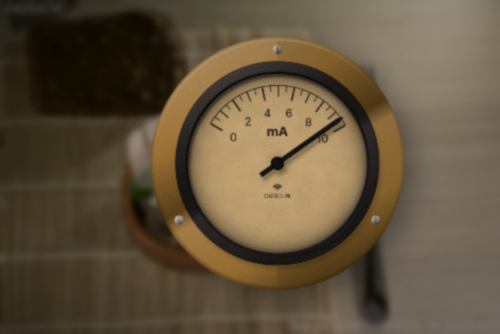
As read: mA 9.5
